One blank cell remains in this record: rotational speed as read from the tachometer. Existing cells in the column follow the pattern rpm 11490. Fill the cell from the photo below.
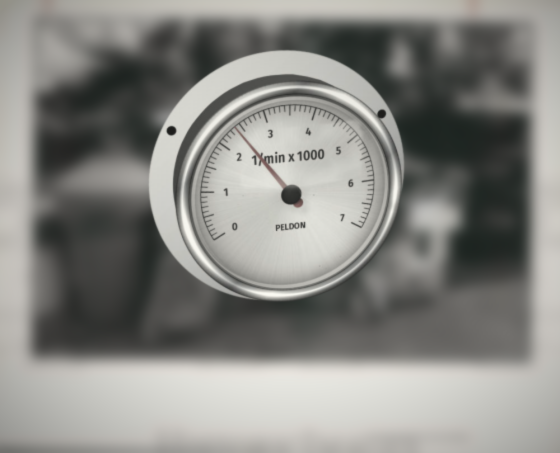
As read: rpm 2400
